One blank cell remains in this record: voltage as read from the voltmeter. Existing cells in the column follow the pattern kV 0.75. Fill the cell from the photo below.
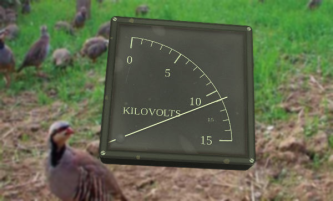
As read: kV 11
